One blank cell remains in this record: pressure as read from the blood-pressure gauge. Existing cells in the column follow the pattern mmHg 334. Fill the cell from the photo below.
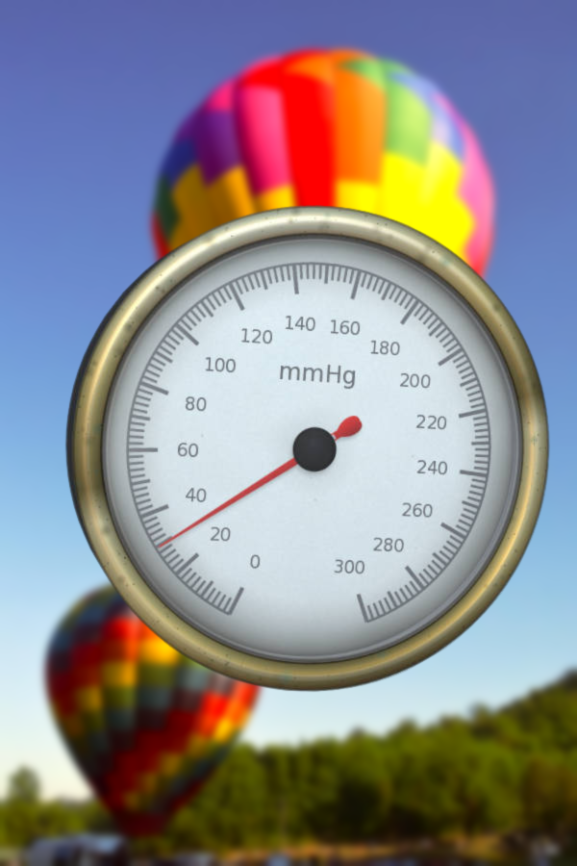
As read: mmHg 30
